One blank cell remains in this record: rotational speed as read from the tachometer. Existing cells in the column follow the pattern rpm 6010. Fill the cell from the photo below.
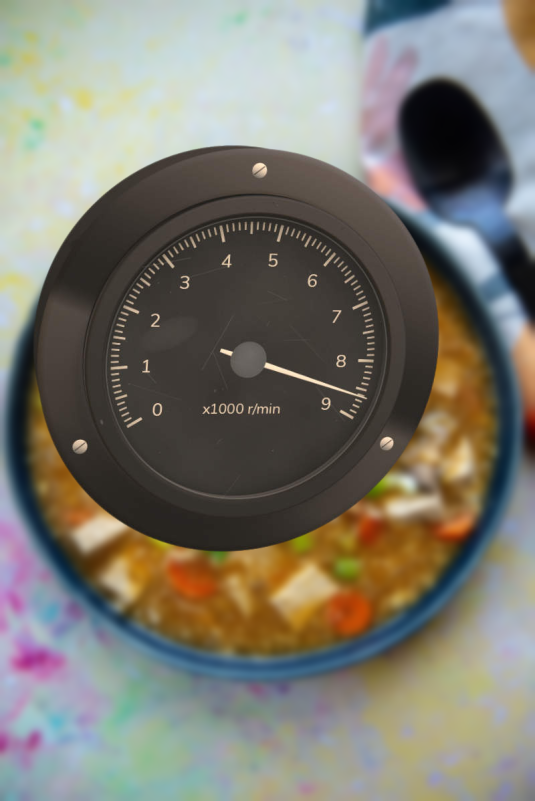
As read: rpm 8600
